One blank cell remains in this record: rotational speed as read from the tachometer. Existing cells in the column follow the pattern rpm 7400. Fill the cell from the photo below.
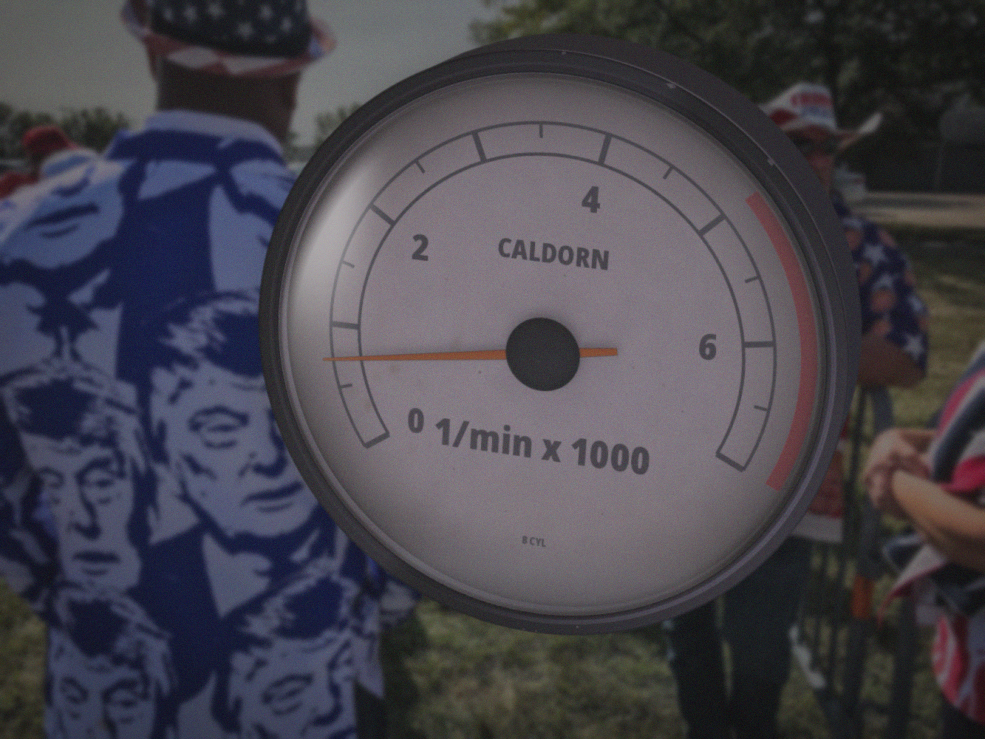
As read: rpm 750
